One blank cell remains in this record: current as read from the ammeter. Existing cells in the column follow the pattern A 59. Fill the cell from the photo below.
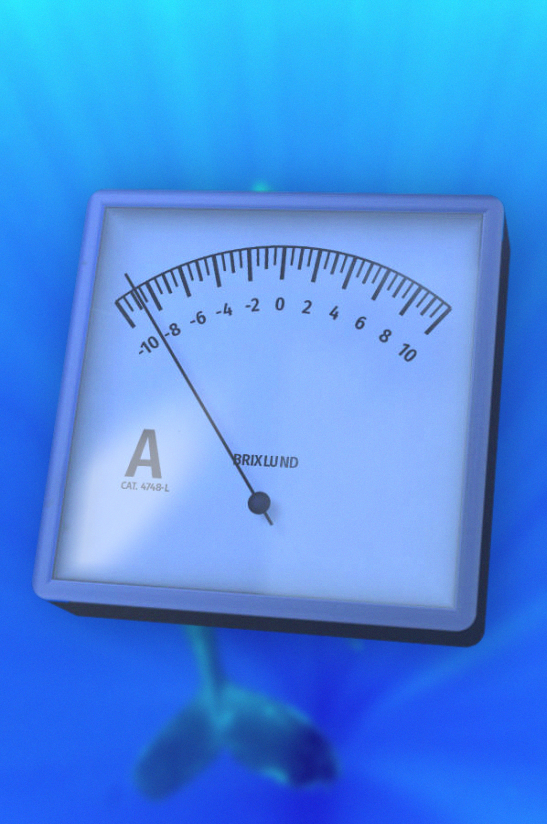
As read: A -8.75
